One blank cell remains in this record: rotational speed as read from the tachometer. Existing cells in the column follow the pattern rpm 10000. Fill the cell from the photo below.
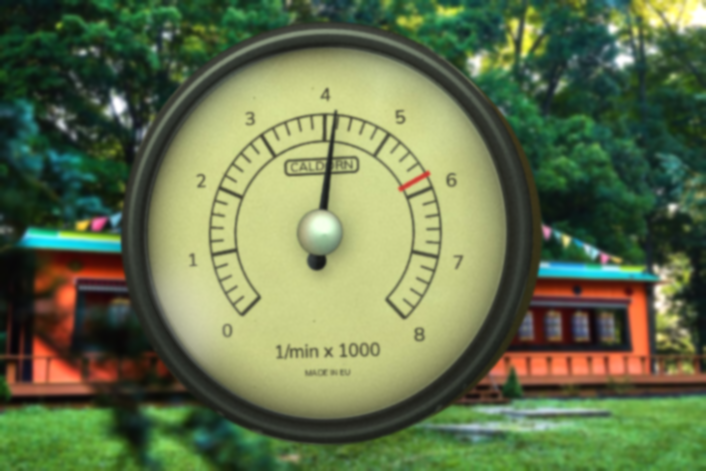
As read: rpm 4200
